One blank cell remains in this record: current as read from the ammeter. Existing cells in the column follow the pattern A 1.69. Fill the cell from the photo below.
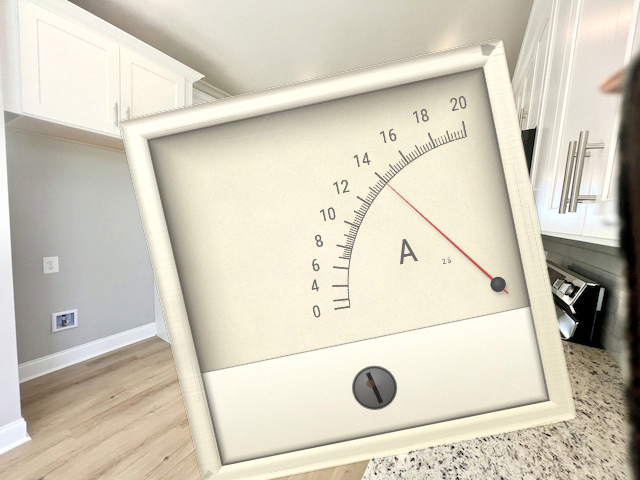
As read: A 14
